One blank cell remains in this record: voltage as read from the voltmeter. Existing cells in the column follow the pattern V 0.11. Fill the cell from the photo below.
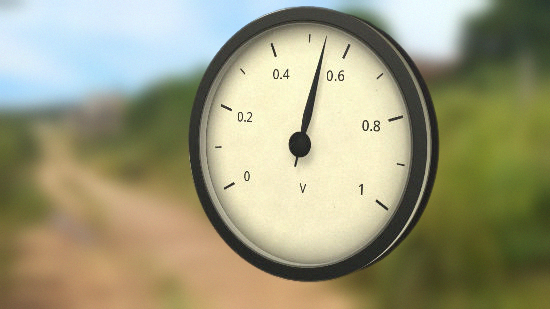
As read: V 0.55
